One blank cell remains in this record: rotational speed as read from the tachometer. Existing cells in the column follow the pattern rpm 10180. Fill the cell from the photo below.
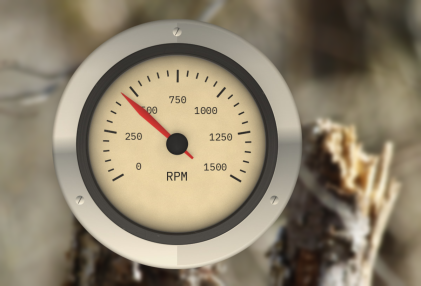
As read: rpm 450
